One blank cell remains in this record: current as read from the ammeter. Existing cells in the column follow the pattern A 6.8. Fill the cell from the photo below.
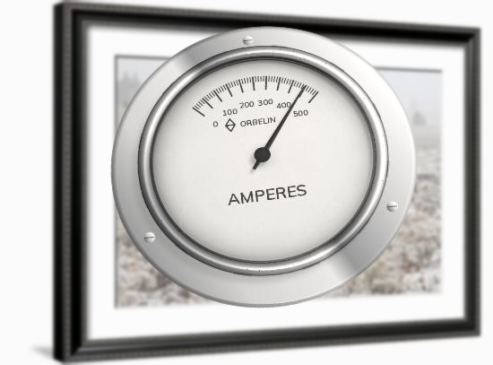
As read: A 450
